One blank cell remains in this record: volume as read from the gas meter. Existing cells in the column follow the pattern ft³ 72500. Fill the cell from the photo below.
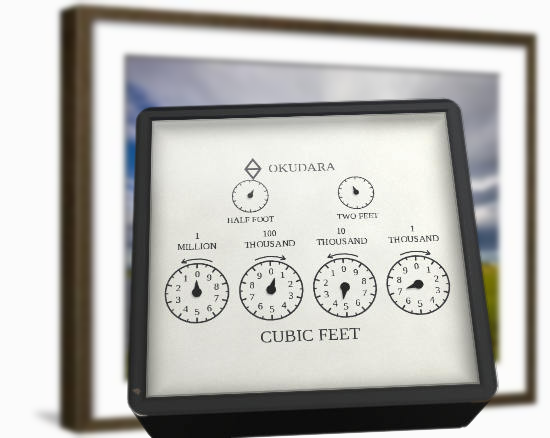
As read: ft³ 4700
